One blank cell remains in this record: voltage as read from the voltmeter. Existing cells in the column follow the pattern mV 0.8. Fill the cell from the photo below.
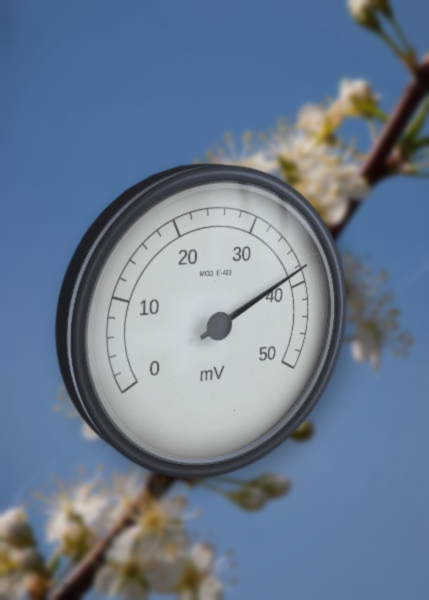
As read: mV 38
